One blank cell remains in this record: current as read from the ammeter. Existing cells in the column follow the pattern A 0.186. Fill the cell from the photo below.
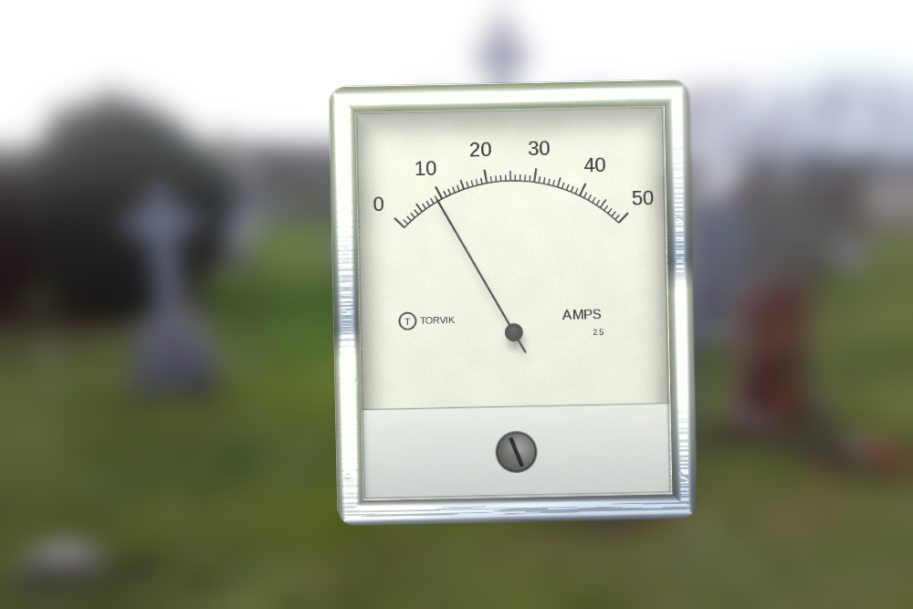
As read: A 9
